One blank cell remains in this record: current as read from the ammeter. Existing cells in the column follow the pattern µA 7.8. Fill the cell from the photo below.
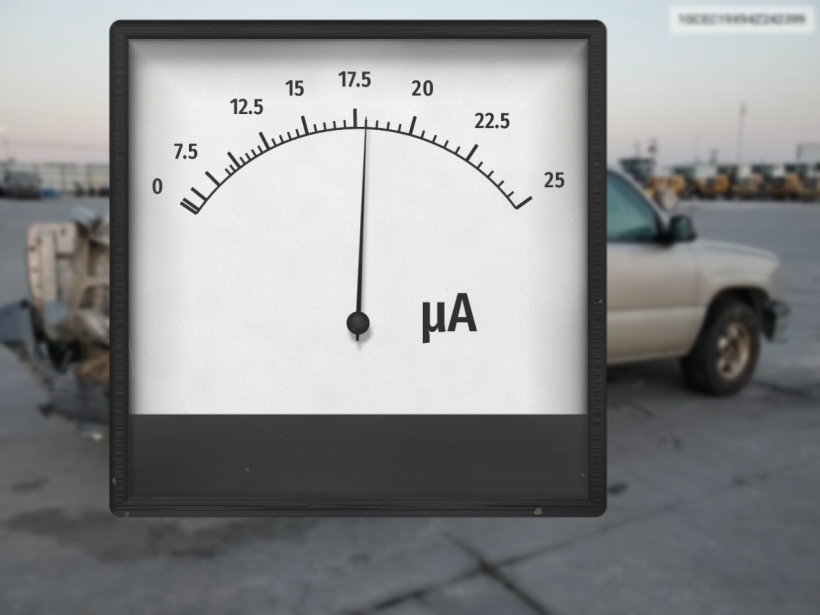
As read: µA 18
